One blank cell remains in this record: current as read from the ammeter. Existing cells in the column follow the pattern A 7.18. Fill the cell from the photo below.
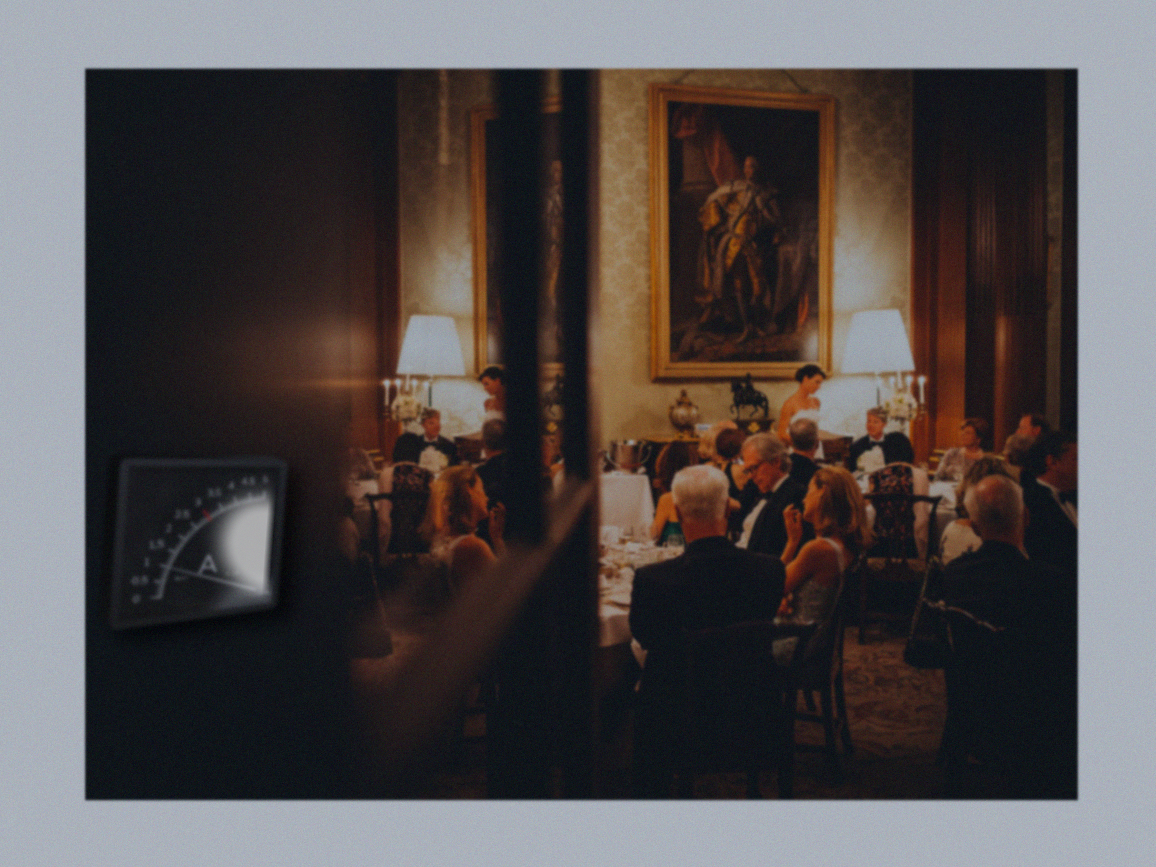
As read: A 1
